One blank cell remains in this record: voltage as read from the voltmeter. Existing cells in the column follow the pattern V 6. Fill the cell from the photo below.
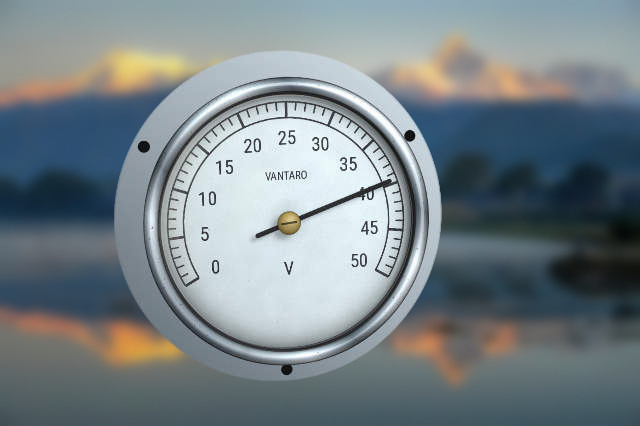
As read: V 39.5
